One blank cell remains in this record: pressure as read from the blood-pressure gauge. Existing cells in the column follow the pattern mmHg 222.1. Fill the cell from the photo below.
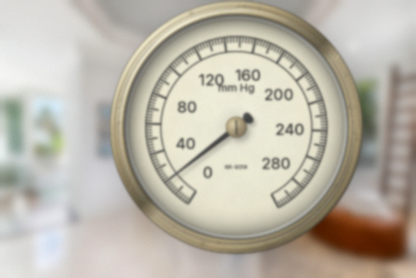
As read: mmHg 20
